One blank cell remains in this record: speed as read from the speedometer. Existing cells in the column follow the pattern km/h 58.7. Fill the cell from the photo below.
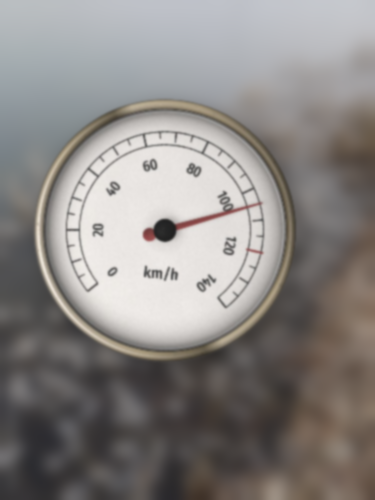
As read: km/h 105
